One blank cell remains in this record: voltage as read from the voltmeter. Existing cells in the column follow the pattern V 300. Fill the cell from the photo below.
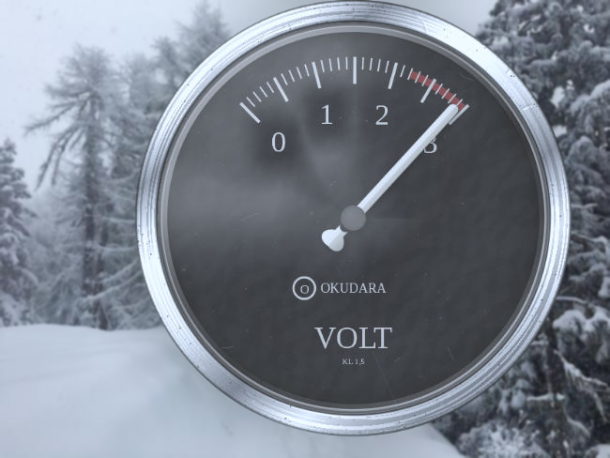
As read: V 2.9
